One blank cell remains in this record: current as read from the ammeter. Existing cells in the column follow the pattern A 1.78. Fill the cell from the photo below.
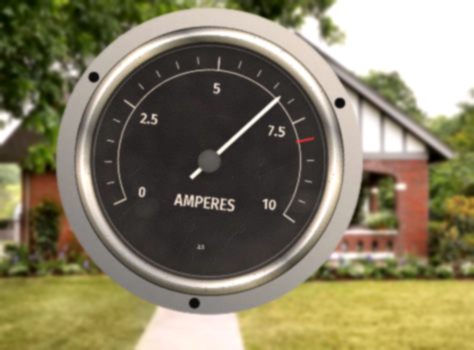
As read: A 6.75
